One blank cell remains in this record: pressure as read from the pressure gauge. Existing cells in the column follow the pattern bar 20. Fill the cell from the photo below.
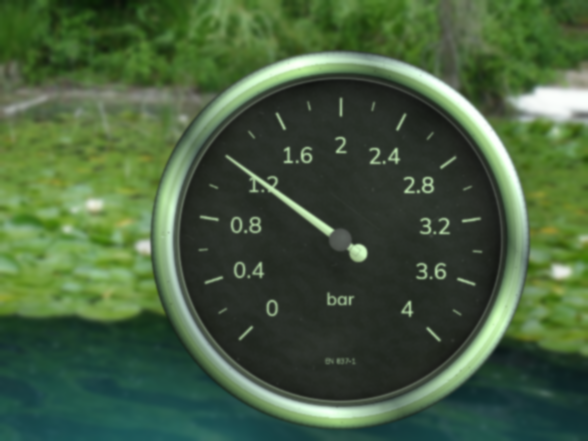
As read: bar 1.2
